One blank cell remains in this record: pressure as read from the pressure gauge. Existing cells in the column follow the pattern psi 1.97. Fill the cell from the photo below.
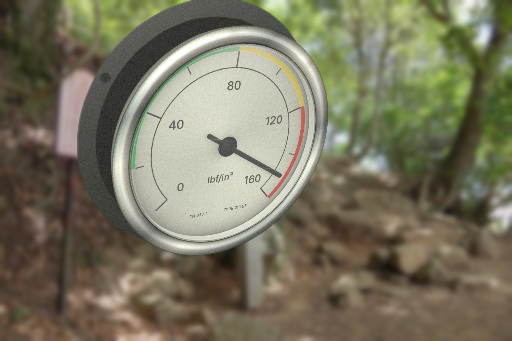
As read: psi 150
